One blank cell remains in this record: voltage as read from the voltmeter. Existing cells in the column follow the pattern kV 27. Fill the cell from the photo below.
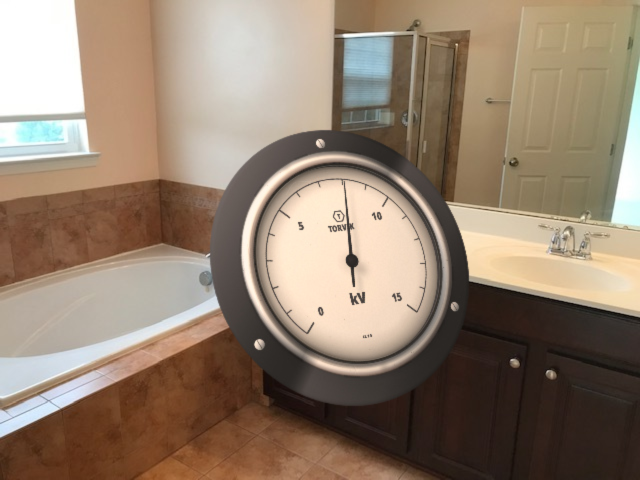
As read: kV 8
